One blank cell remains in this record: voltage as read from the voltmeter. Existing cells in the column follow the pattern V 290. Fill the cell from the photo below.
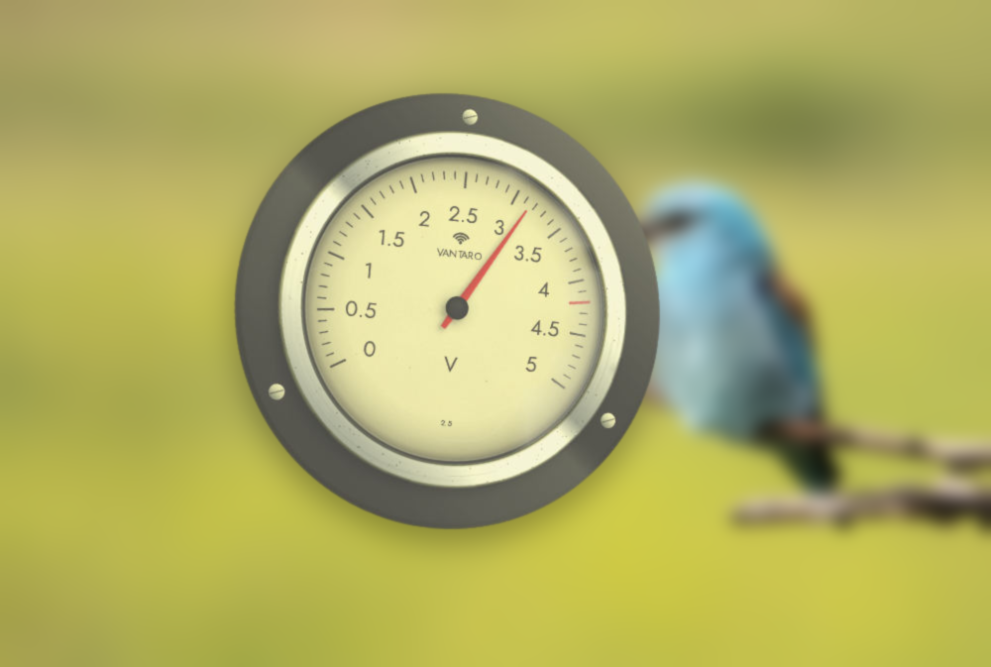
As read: V 3.15
